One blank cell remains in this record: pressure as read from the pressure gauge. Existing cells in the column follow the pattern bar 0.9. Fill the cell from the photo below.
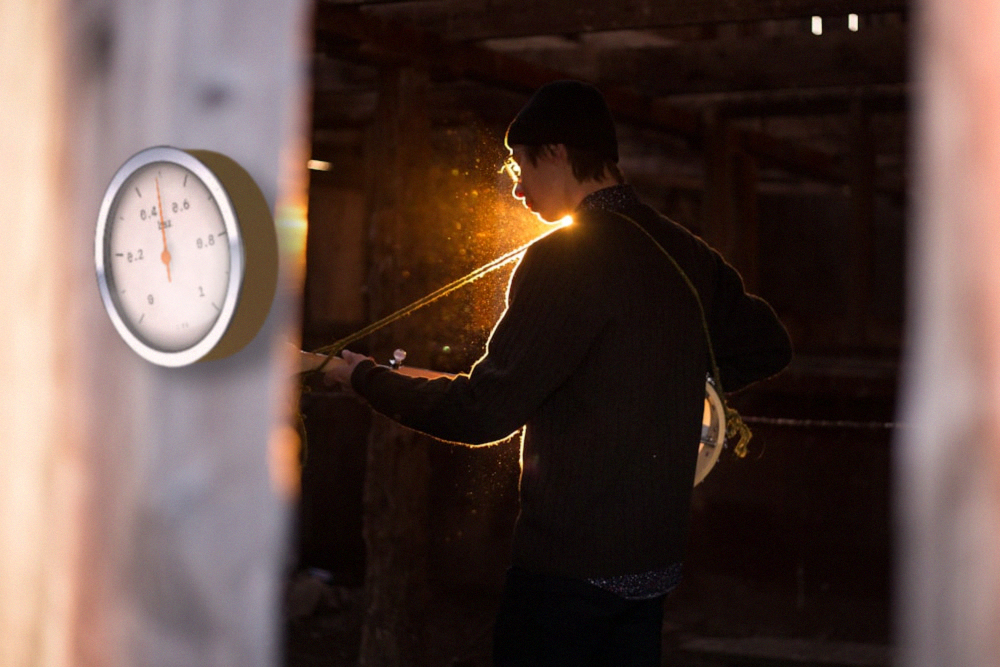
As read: bar 0.5
